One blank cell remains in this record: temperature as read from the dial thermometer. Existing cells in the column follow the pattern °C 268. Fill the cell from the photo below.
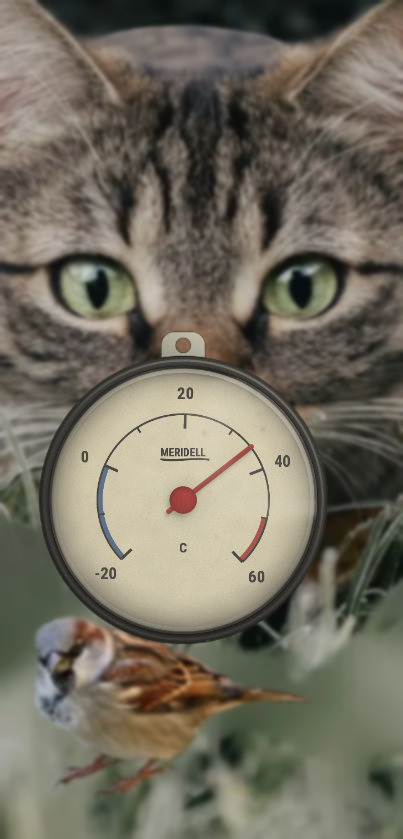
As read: °C 35
